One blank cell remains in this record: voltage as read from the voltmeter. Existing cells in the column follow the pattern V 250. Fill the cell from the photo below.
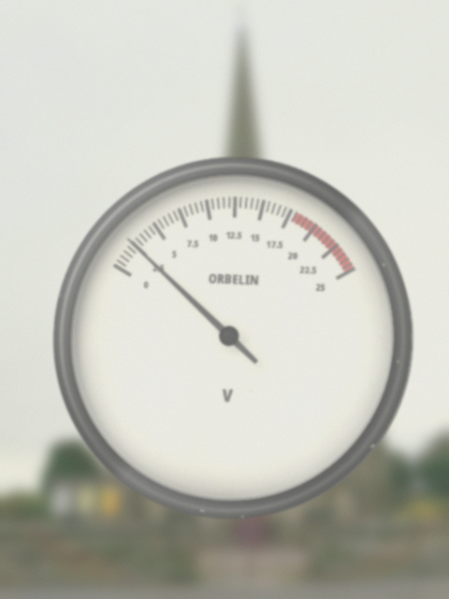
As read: V 2.5
